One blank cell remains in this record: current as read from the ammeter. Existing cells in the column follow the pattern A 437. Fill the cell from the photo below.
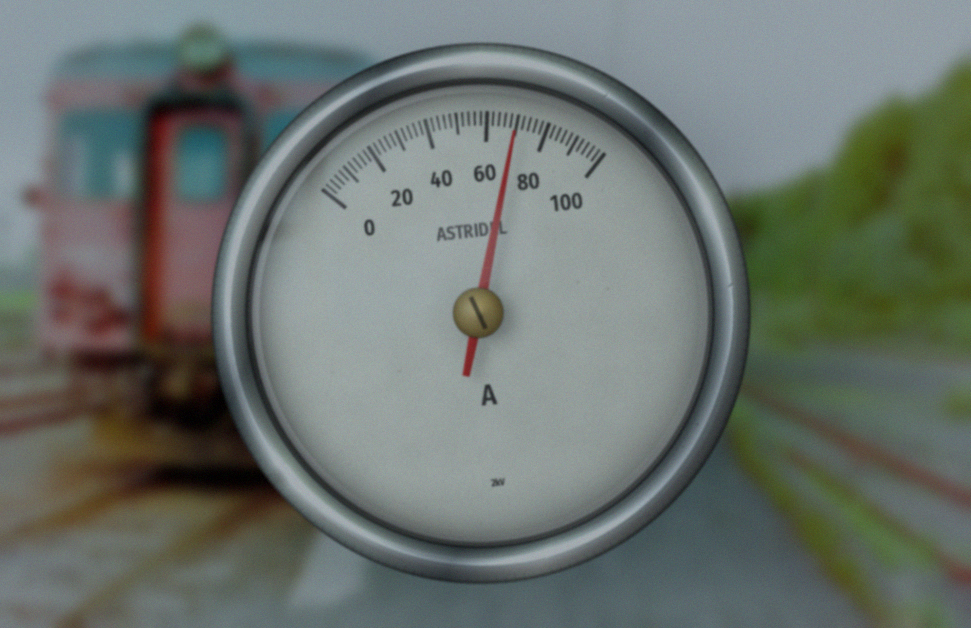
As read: A 70
